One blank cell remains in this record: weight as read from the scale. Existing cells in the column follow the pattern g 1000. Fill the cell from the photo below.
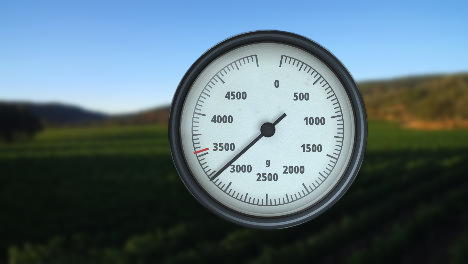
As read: g 3200
